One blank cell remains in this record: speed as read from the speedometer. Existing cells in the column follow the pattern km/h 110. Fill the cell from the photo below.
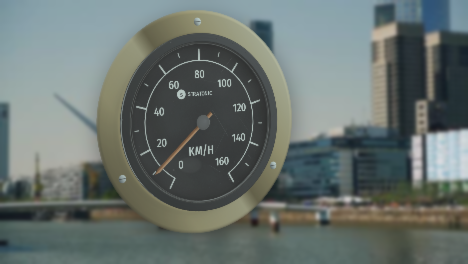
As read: km/h 10
